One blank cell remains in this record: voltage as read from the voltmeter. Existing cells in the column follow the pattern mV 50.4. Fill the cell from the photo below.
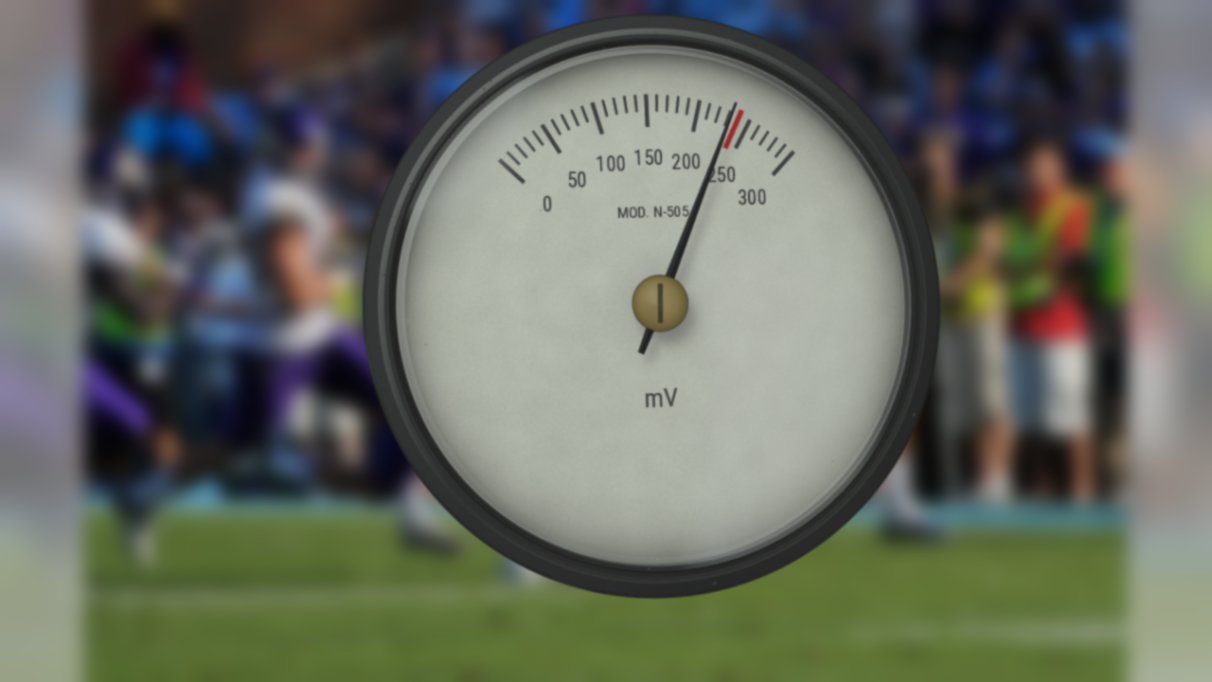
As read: mV 230
